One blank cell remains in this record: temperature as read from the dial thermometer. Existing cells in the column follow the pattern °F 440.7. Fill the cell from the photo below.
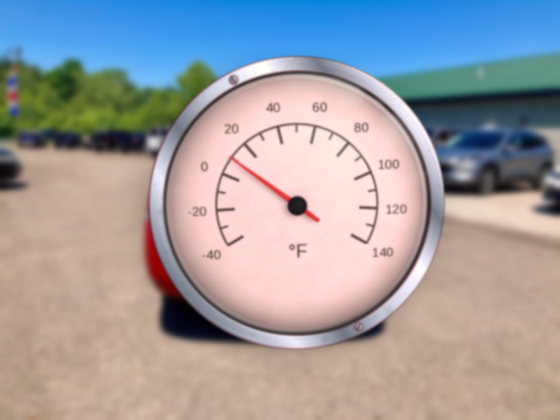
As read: °F 10
